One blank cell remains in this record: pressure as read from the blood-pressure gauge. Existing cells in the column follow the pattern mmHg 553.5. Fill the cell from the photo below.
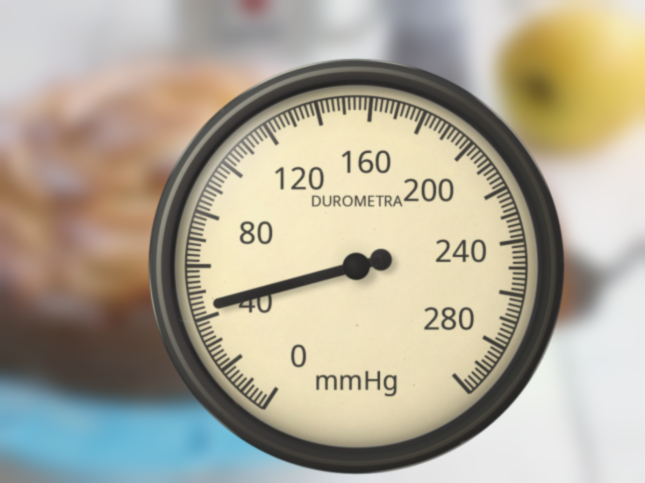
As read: mmHg 44
